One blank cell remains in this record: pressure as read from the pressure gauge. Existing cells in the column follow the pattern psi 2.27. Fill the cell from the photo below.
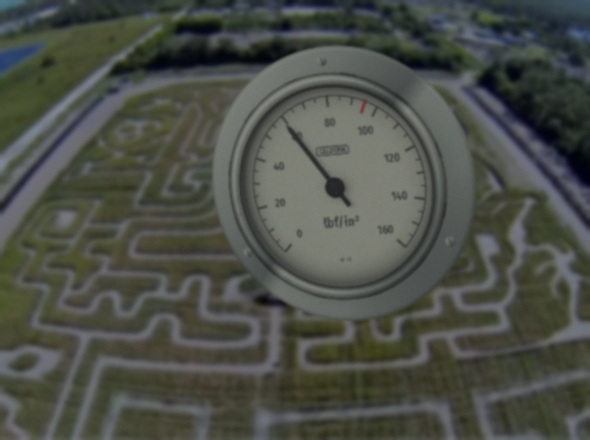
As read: psi 60
